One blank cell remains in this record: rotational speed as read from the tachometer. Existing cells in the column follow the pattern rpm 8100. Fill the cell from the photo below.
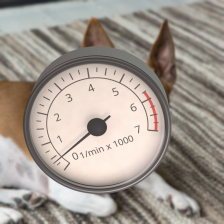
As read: rpm 375
